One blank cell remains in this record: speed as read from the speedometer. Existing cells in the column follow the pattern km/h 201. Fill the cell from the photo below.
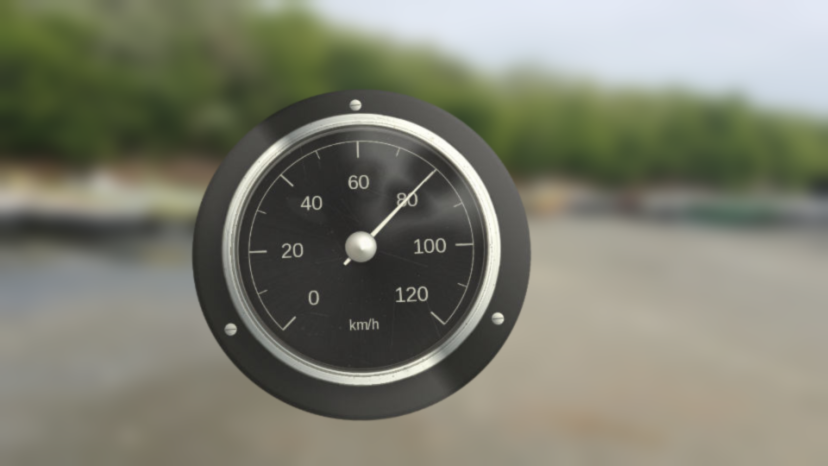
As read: km/h 80
